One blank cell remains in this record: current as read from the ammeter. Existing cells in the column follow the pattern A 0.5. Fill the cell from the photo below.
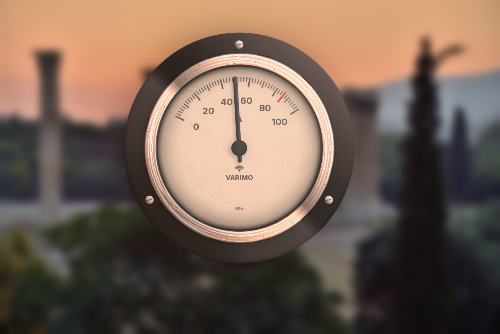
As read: A 50
